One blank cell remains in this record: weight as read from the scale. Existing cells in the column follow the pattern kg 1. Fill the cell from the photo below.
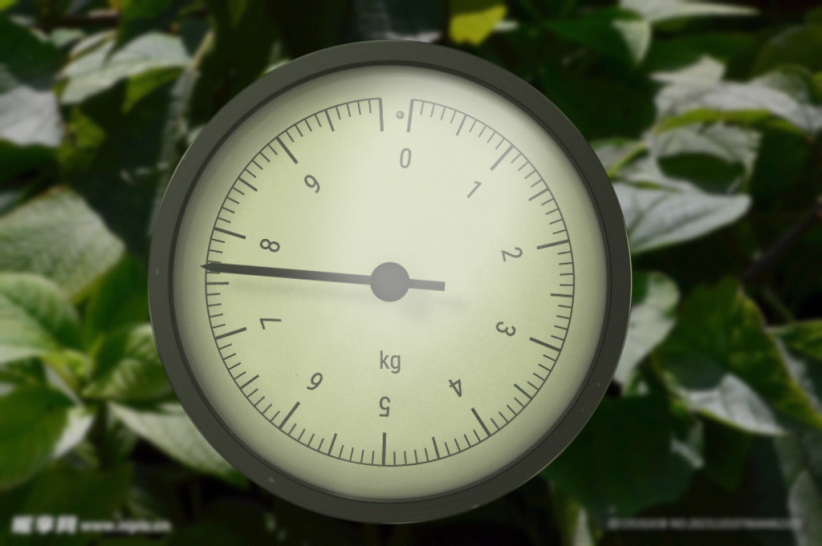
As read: kg 7.65
